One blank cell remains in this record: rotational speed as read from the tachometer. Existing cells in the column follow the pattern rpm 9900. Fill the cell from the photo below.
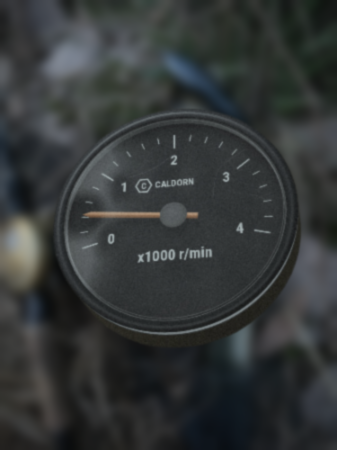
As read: rpm 400
